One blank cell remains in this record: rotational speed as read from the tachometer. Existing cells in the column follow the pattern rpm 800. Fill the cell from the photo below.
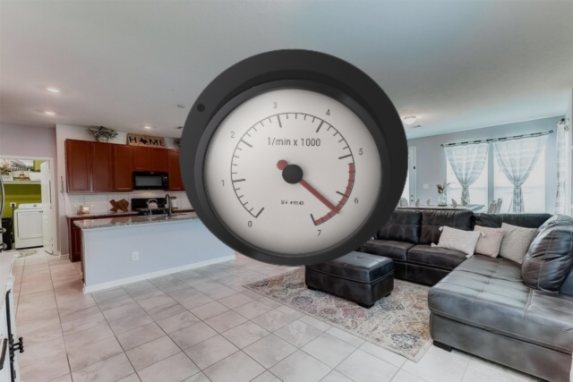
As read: rpm 6400
